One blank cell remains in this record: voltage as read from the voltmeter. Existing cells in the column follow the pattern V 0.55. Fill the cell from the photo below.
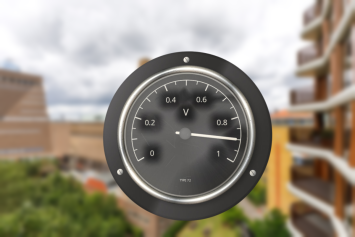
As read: V 0.9
